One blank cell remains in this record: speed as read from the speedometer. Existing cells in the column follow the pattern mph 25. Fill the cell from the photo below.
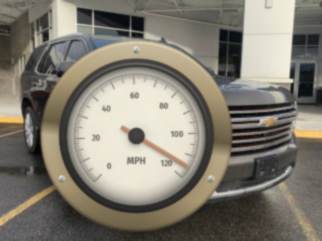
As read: mph 115
